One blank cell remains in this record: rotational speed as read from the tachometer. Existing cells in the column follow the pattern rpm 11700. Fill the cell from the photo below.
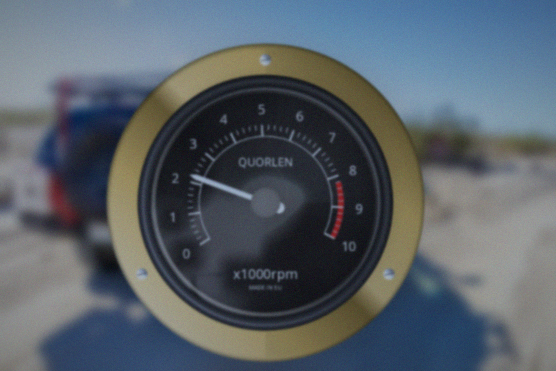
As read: rpm 2200
